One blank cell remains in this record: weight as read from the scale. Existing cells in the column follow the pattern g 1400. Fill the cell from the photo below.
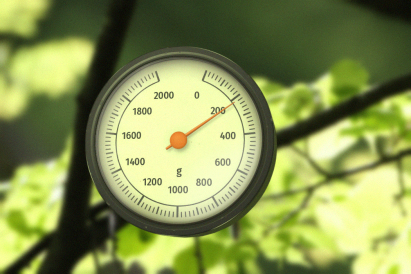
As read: g 220
